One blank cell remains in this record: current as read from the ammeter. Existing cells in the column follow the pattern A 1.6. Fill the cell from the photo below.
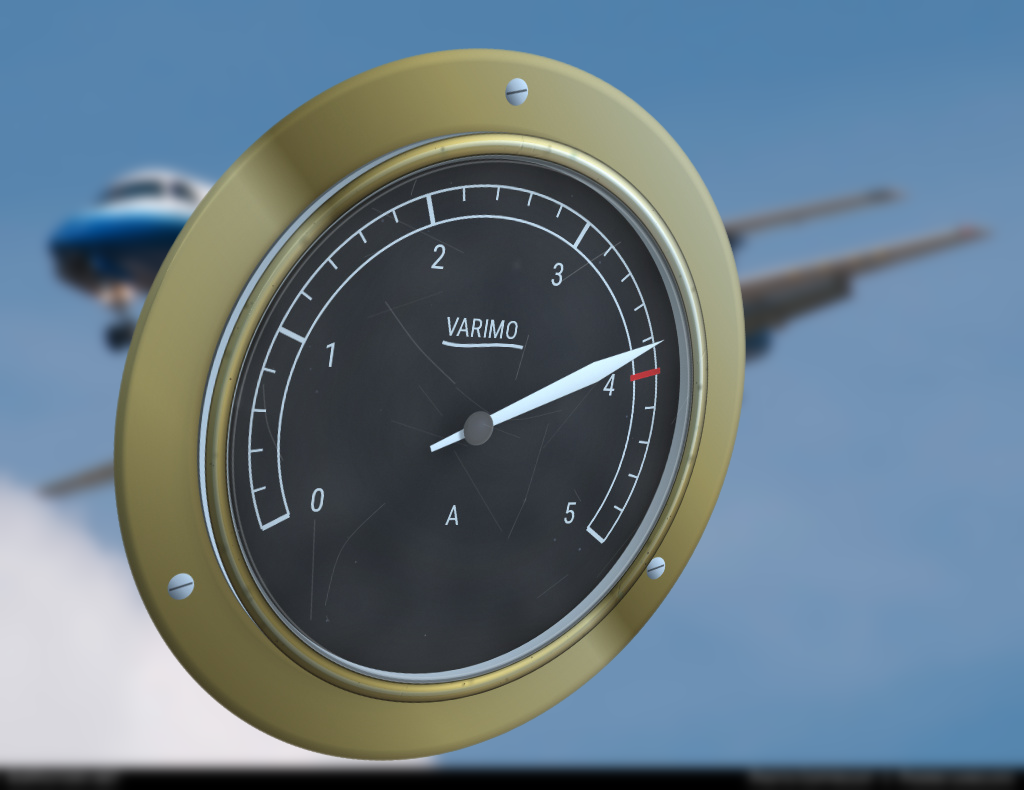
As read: A 3.8
